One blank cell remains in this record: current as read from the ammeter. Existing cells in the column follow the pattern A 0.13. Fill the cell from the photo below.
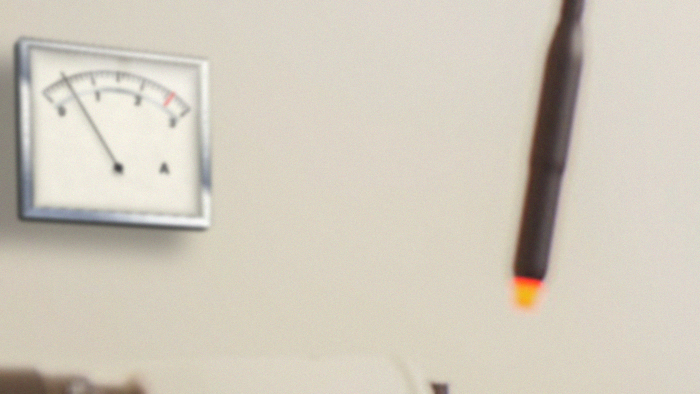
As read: A 0.5
